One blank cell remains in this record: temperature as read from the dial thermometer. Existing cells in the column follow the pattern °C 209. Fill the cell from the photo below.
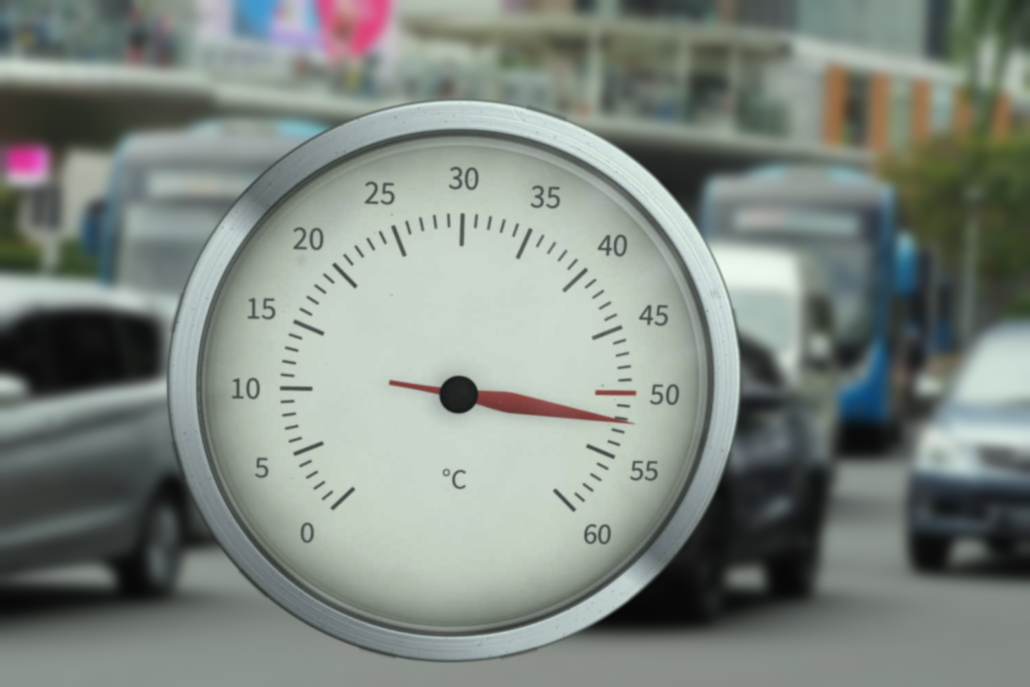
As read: °C 52
